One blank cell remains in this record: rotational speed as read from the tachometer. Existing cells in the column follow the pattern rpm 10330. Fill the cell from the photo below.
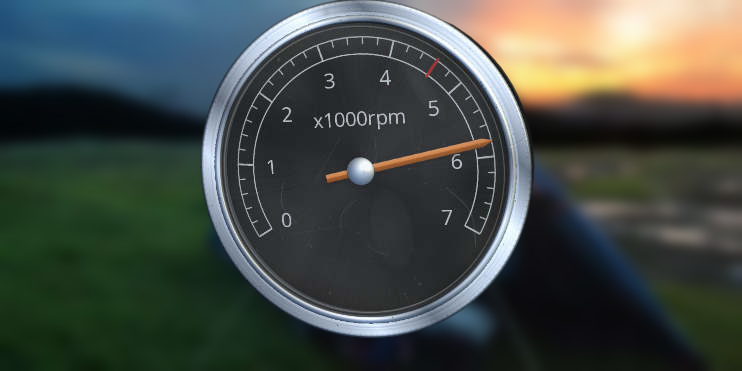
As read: rpm 5800
